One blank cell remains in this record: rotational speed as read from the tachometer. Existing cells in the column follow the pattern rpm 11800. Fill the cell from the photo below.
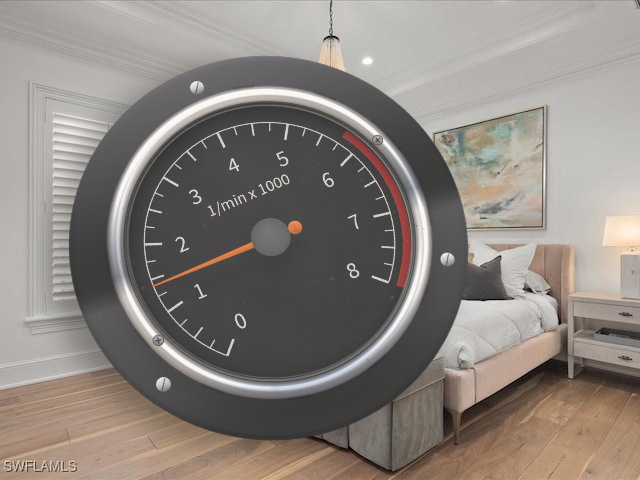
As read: rpm 1375
